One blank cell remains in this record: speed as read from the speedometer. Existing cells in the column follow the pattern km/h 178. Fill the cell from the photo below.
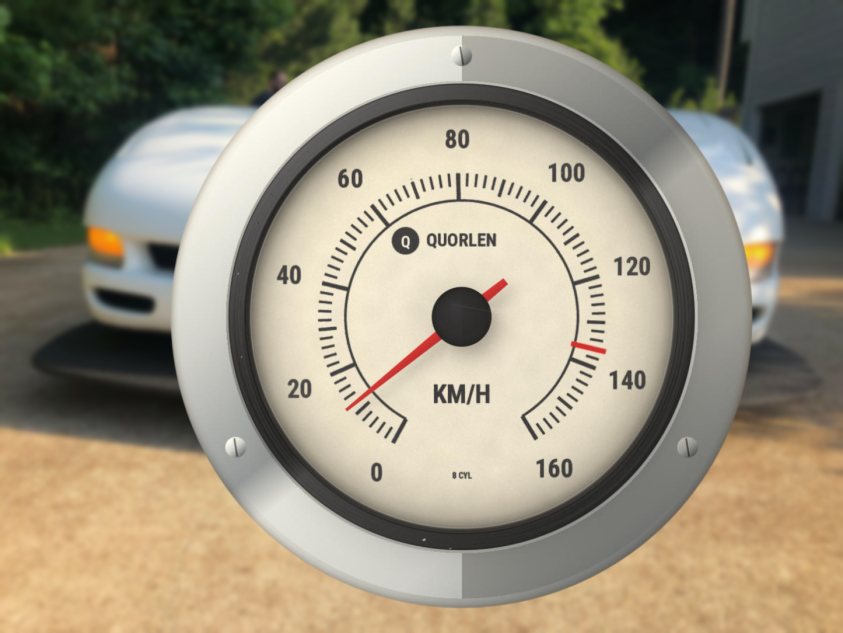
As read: km/h 12
